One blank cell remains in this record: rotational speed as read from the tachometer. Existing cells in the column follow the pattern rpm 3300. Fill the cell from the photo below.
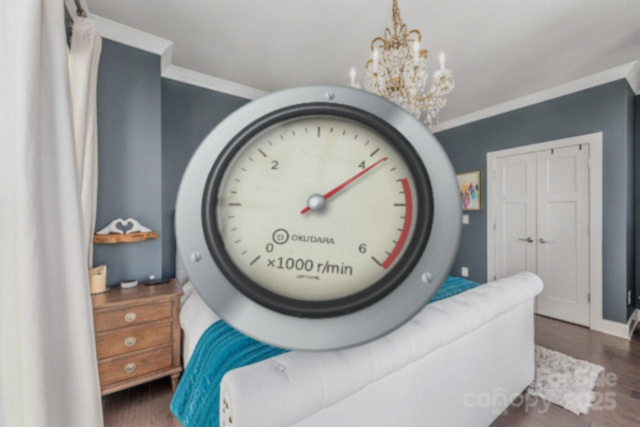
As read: rpm 4200
